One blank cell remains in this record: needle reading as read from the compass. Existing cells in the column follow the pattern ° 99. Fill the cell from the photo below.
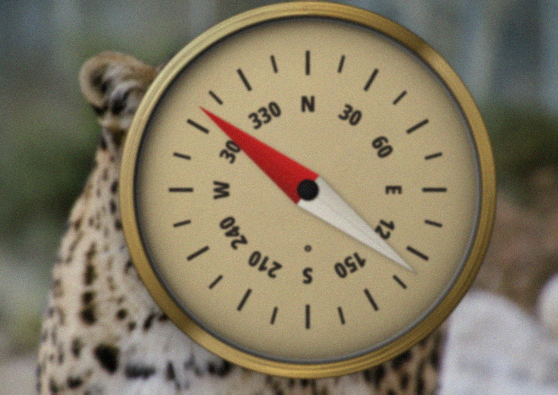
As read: ° 307.5
